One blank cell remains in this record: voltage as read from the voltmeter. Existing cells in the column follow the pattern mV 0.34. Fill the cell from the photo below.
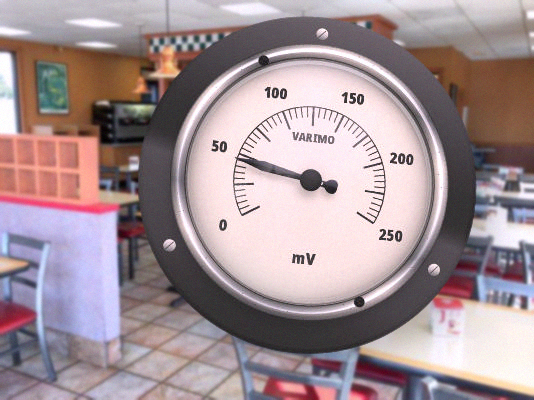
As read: mV 45
